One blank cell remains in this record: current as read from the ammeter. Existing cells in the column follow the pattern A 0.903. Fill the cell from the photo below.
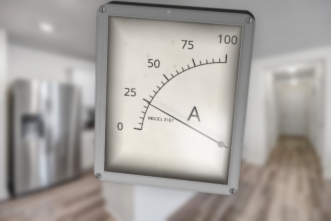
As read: A 25
